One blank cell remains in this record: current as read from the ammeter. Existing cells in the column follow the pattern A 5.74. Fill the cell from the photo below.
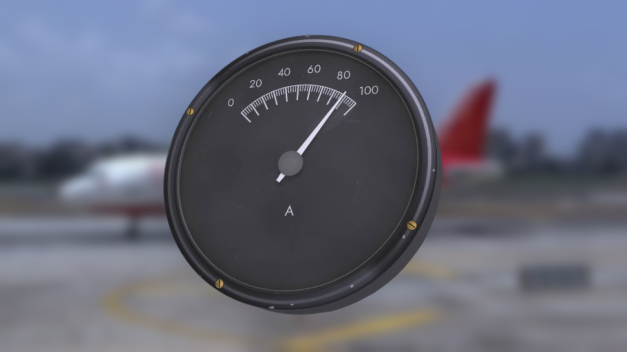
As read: A 90
